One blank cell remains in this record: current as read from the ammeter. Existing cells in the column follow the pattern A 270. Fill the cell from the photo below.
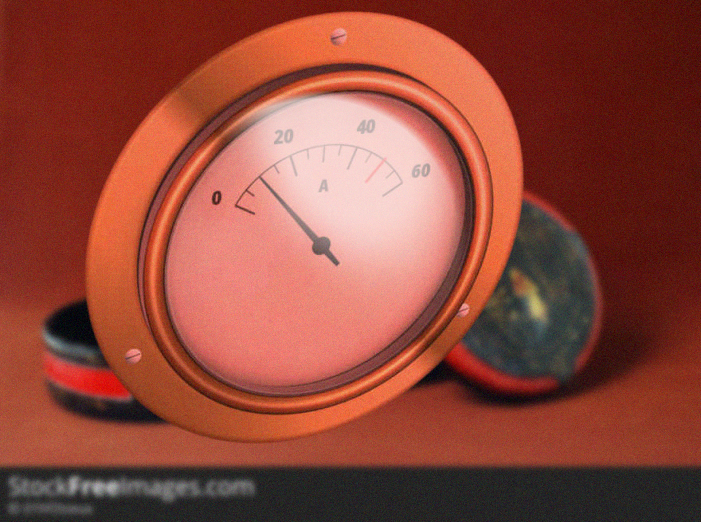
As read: A 10
